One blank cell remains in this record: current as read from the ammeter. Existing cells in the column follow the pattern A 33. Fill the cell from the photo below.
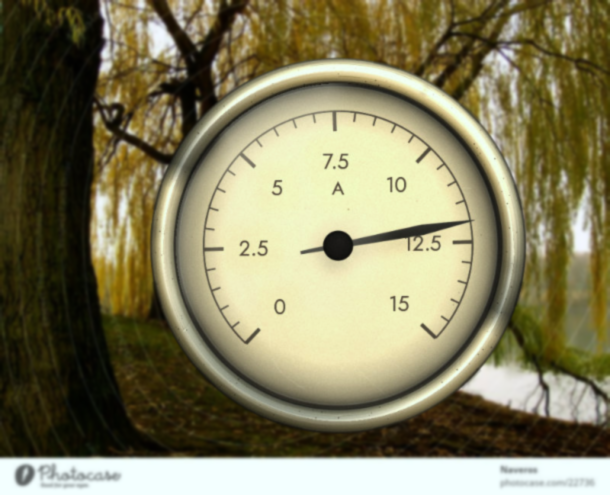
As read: A 12
